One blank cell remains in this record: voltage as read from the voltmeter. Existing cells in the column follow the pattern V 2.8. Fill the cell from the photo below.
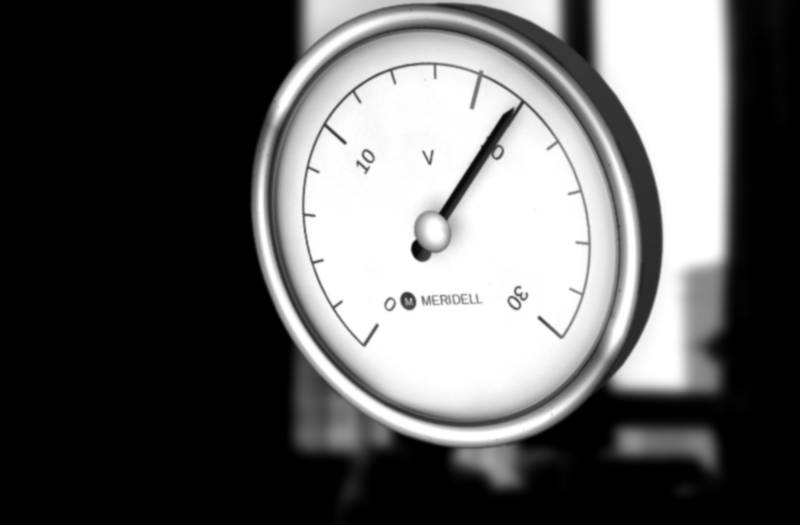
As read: V 20
